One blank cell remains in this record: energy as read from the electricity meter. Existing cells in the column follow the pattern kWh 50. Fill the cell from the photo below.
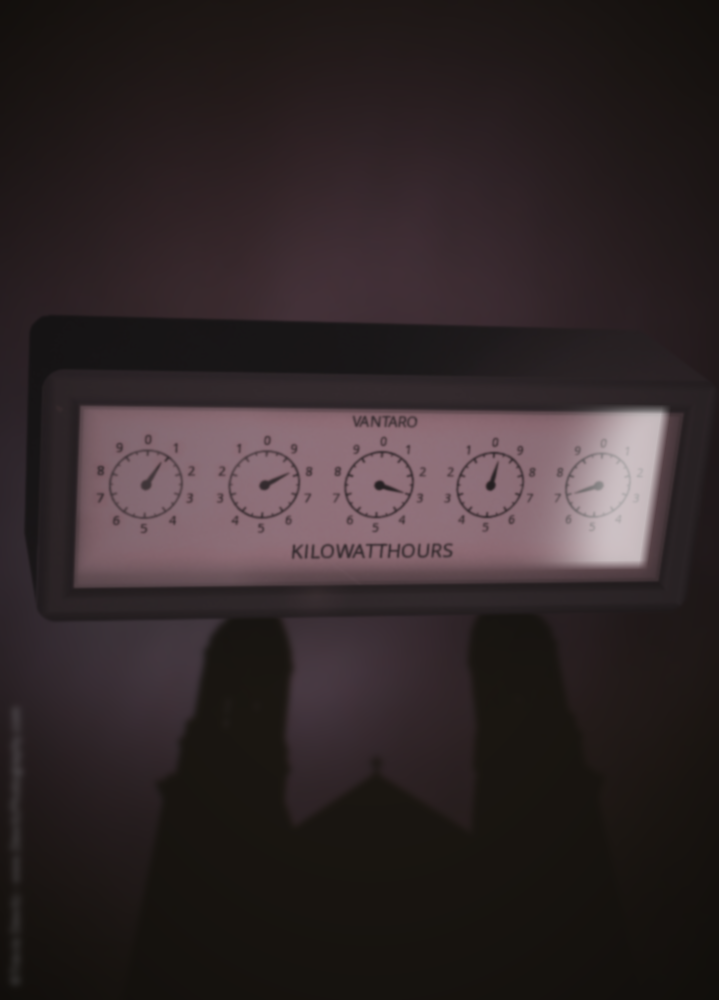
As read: kWh 8297
